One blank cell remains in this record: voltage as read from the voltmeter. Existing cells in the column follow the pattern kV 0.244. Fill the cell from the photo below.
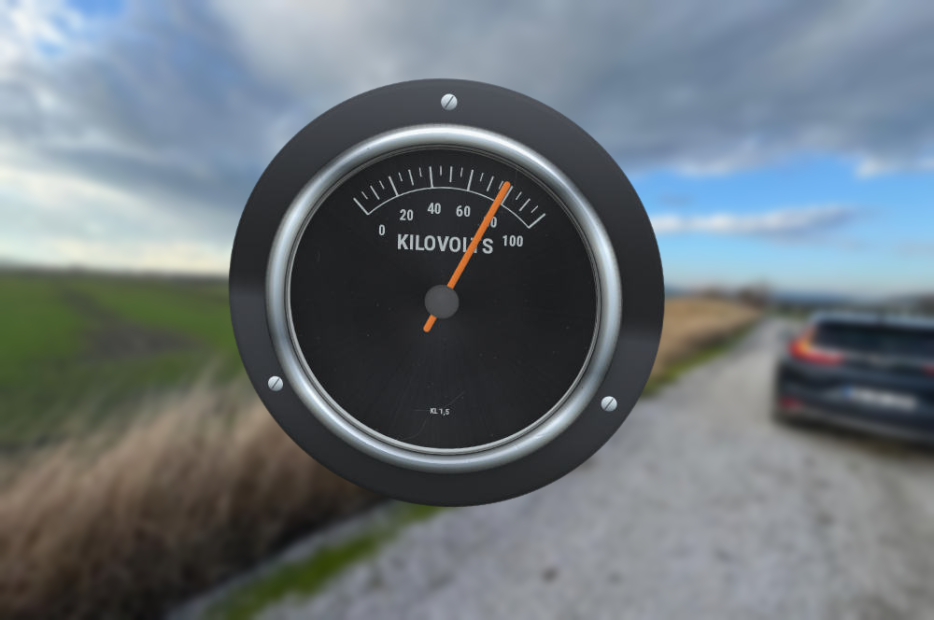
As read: kV 77.5
